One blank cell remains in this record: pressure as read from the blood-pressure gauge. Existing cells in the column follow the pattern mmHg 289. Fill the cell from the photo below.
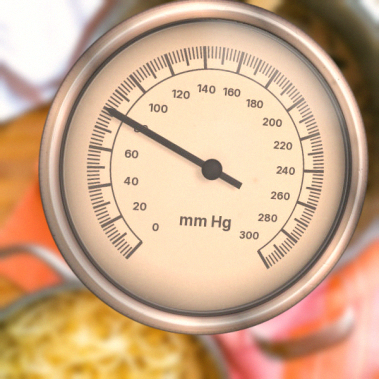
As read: mmHg 80
